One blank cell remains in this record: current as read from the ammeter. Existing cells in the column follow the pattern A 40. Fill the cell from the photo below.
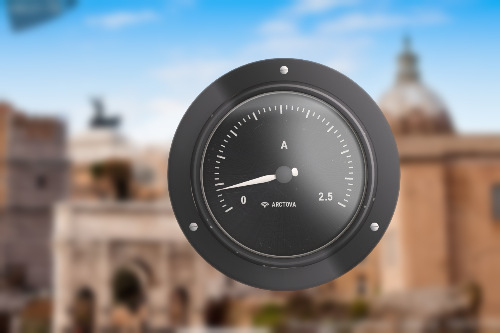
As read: A 0.2
